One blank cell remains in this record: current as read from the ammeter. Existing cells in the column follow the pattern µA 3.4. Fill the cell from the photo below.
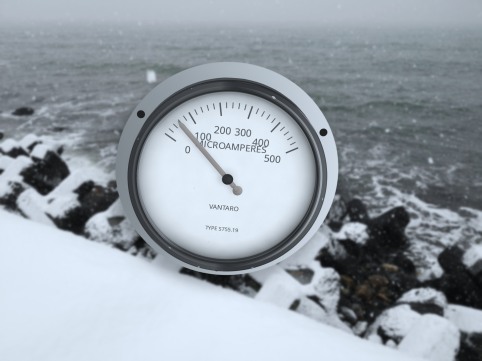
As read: µA 60
